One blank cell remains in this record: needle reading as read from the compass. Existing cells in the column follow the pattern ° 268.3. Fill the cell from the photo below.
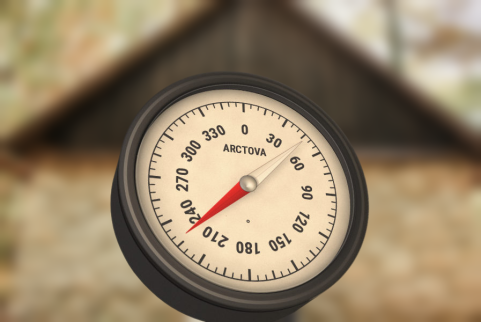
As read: ° 227.5
